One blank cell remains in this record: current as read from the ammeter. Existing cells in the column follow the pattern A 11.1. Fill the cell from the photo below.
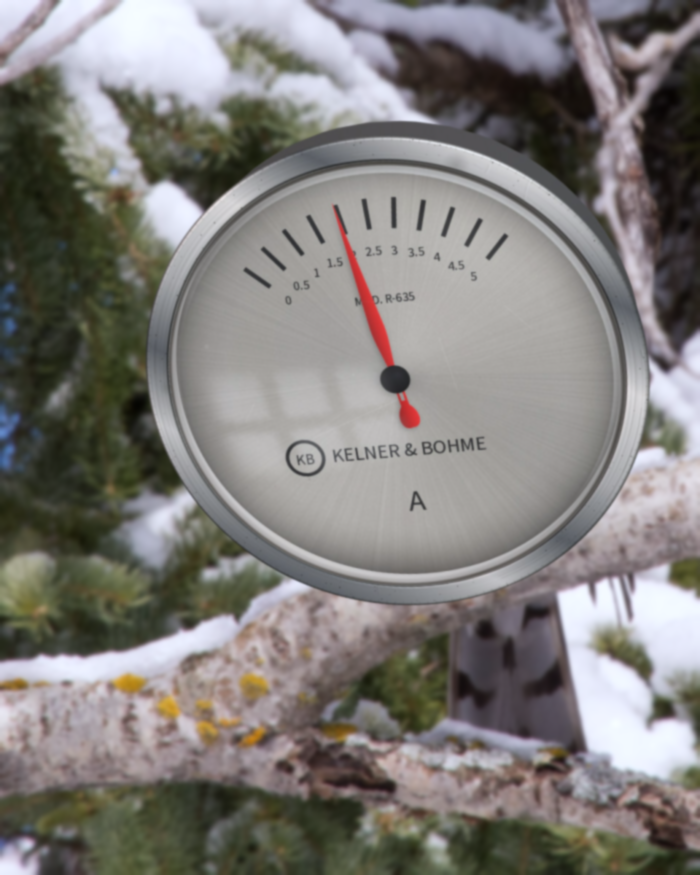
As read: A 2
